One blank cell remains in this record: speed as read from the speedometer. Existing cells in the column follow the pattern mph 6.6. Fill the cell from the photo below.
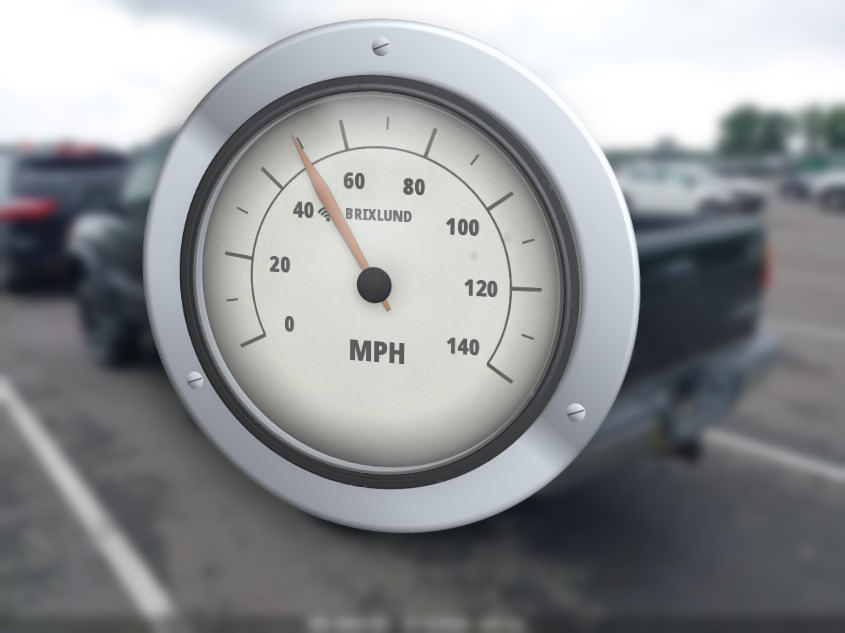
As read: mph 50
